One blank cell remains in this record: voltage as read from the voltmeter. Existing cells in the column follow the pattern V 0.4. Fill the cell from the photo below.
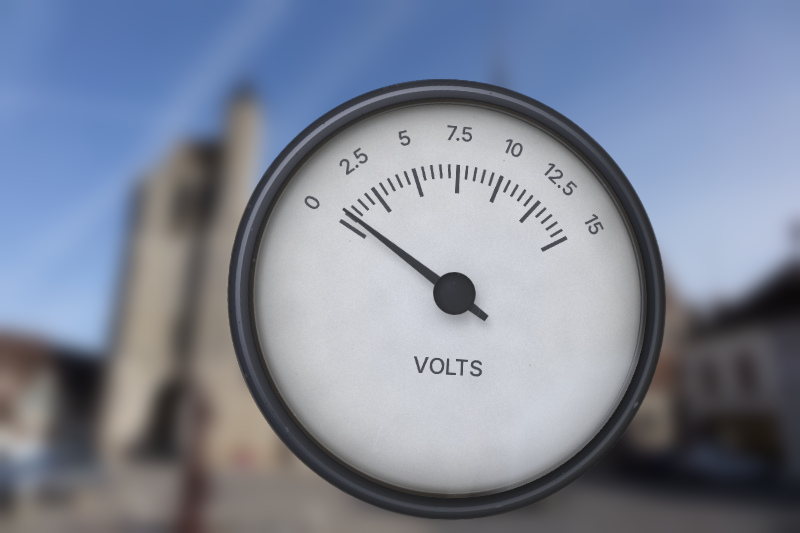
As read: V 0.5
